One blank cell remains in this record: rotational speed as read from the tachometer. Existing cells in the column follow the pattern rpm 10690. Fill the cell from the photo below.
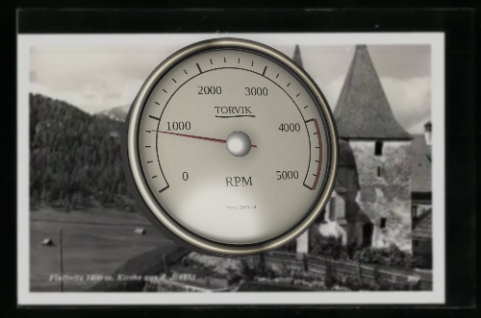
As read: rpm 800
